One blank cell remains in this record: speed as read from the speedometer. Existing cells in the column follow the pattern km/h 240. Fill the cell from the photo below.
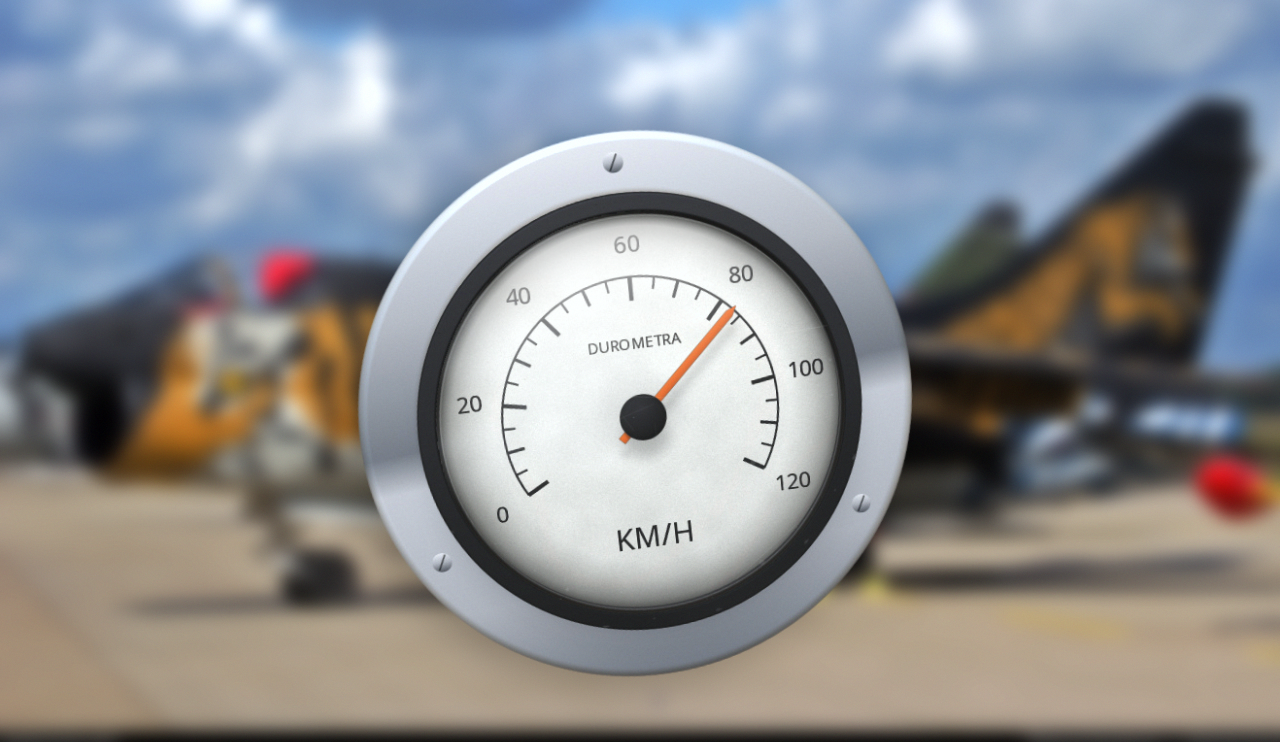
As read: km/h 82.5
